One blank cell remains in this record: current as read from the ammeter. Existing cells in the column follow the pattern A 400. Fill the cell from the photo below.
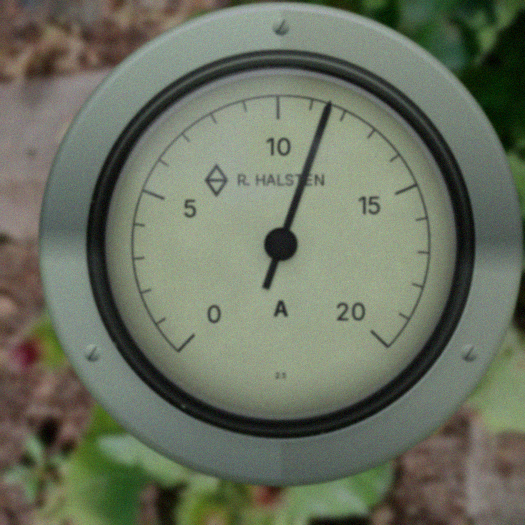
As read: A 11.5
